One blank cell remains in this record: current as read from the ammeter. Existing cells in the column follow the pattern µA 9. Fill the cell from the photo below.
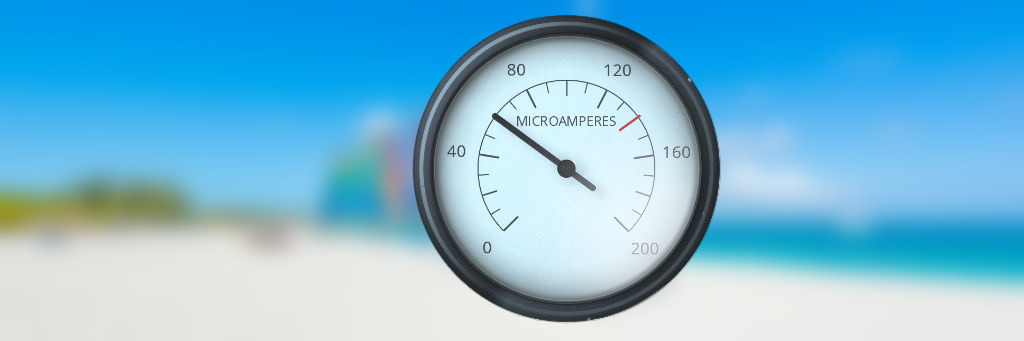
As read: µA 60
